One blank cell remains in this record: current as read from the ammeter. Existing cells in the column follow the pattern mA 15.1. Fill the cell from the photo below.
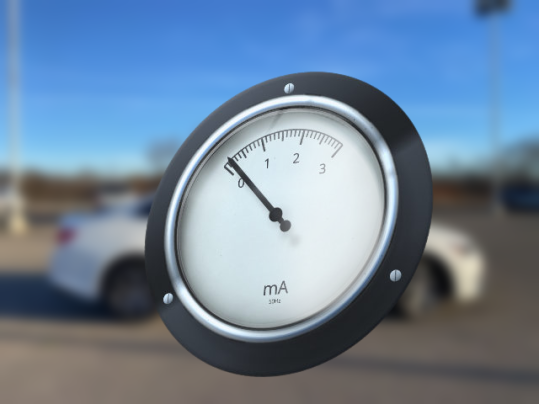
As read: mA 0.2
